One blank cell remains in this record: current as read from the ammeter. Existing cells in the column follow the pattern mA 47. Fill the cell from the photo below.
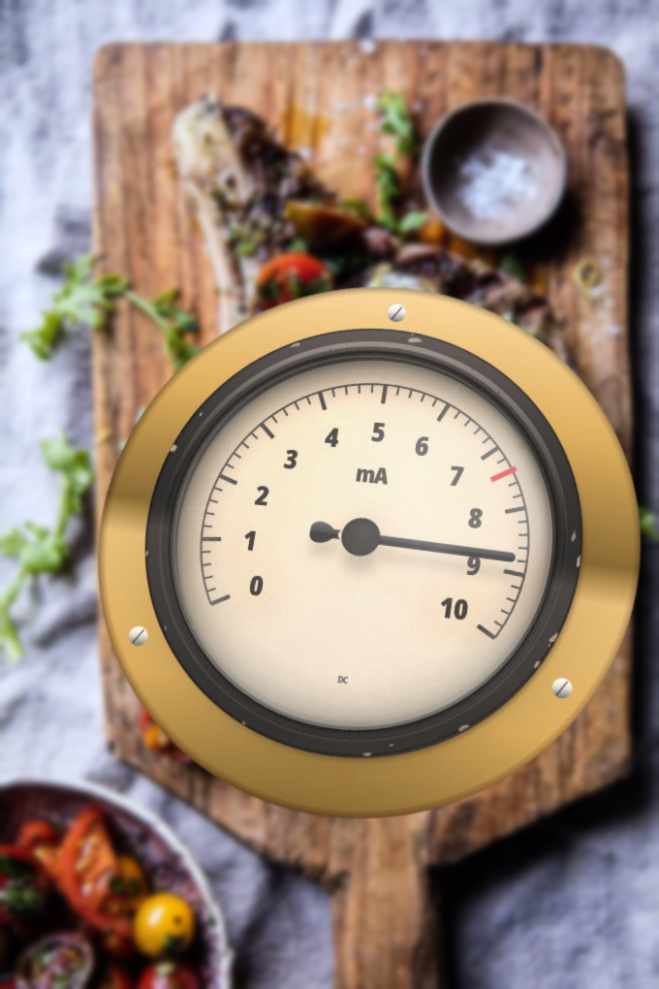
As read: mA 8.8
